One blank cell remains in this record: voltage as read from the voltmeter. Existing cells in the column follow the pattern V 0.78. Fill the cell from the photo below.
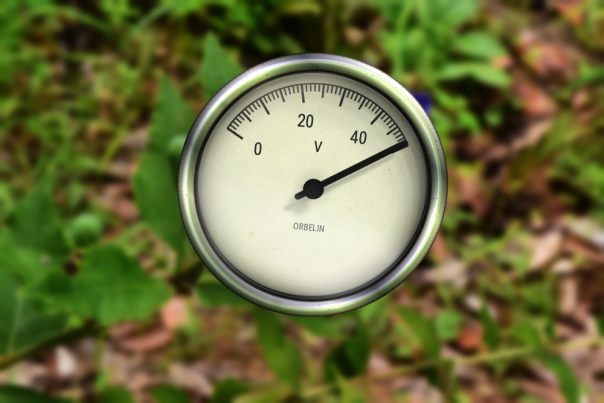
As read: V 49
